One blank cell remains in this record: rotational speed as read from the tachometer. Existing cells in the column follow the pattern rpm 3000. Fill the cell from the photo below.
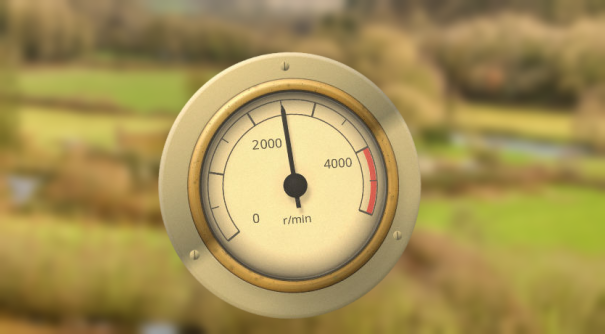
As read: rpm 2500
